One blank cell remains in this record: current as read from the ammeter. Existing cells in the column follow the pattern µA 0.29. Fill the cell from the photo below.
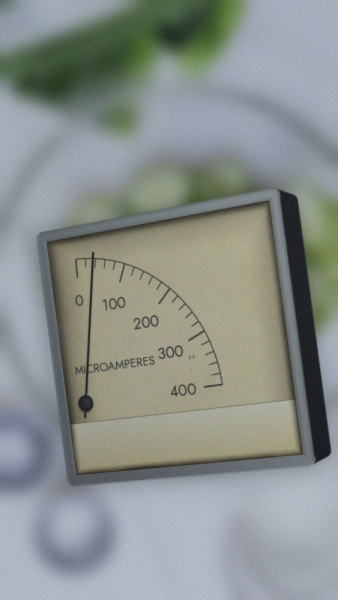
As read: µA 40
